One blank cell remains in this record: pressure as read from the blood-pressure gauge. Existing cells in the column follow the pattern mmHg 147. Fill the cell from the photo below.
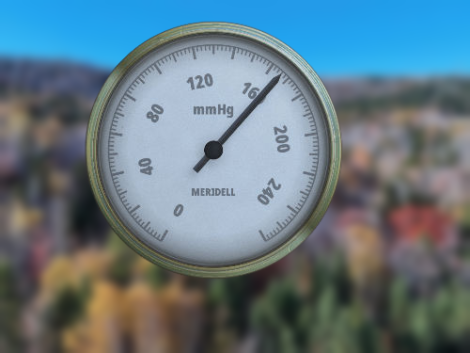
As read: mmHg 166
